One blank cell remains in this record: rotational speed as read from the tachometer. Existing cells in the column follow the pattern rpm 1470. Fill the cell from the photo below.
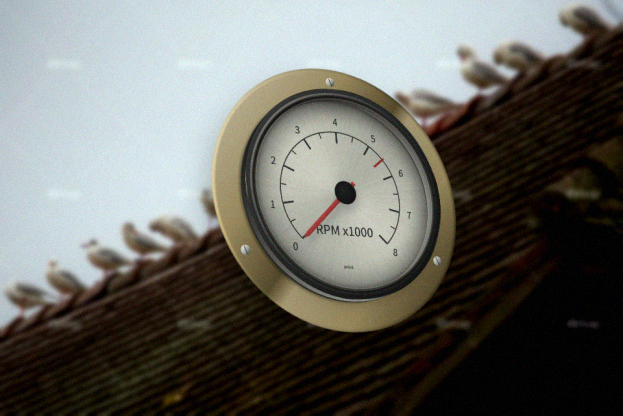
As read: rpm 0
